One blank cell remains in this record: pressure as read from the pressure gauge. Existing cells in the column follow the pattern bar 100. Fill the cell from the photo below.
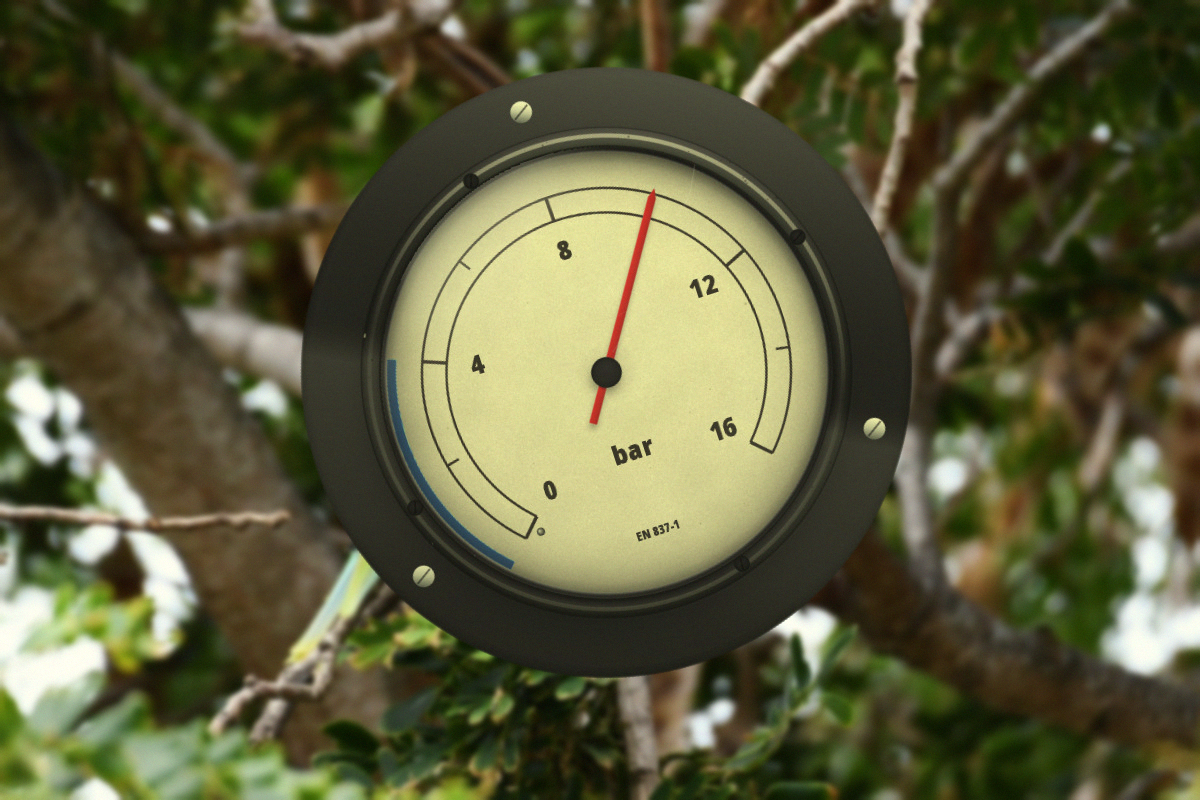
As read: bar 10
